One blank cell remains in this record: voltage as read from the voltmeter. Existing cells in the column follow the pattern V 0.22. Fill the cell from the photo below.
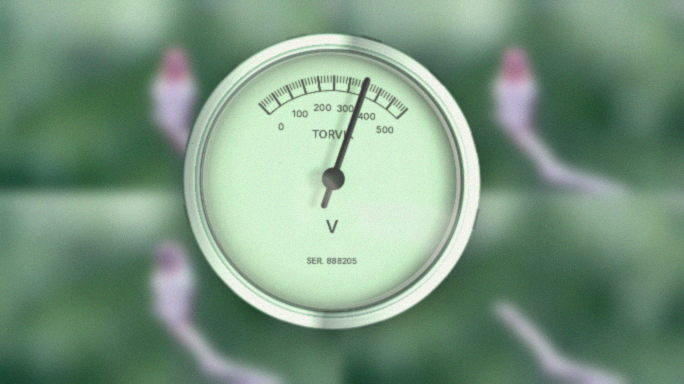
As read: V 350
